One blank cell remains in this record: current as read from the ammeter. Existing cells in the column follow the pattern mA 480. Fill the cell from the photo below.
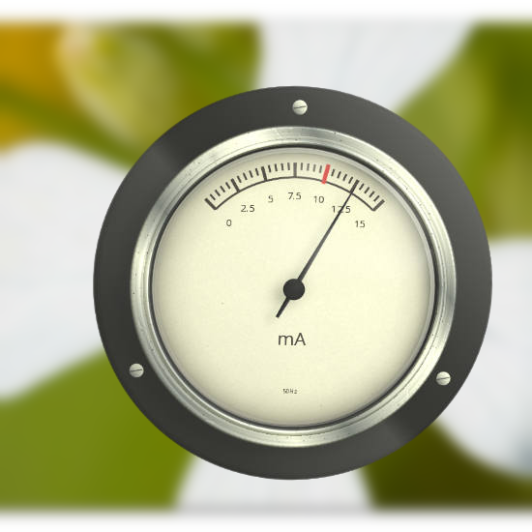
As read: mA 12.5
